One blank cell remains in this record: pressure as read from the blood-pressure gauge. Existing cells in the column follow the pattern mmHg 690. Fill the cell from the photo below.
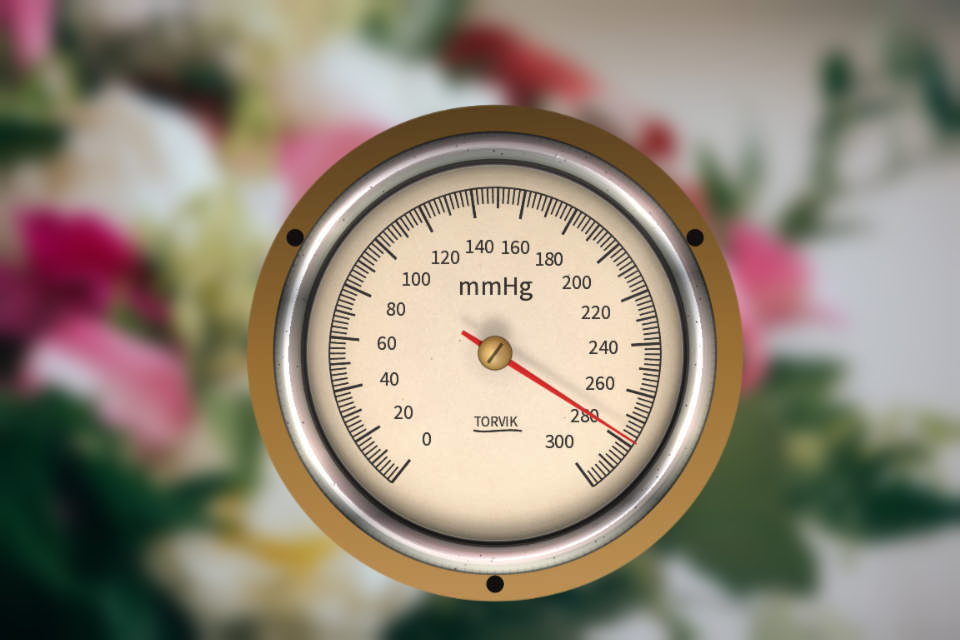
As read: mmHg 278
